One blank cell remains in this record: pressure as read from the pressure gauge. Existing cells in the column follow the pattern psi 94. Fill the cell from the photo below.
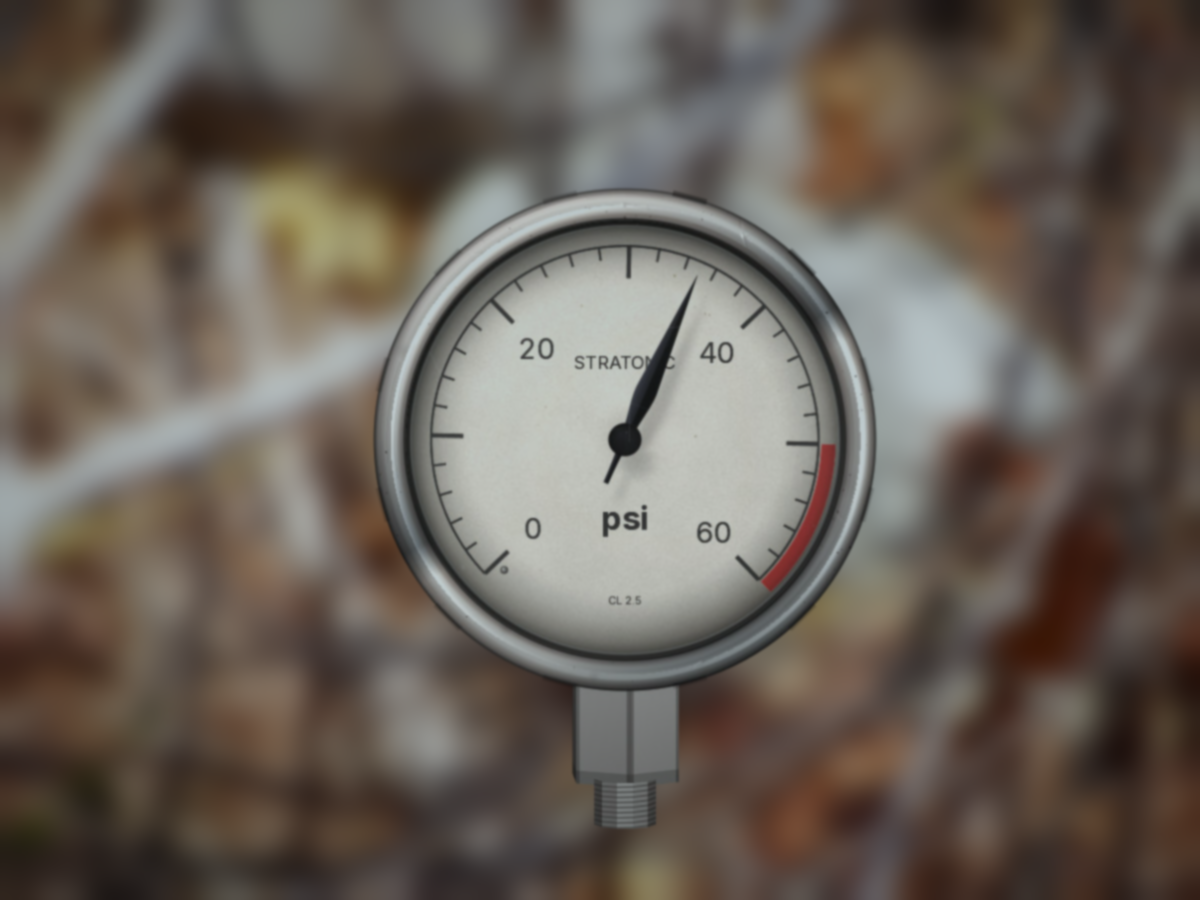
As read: psi 35
